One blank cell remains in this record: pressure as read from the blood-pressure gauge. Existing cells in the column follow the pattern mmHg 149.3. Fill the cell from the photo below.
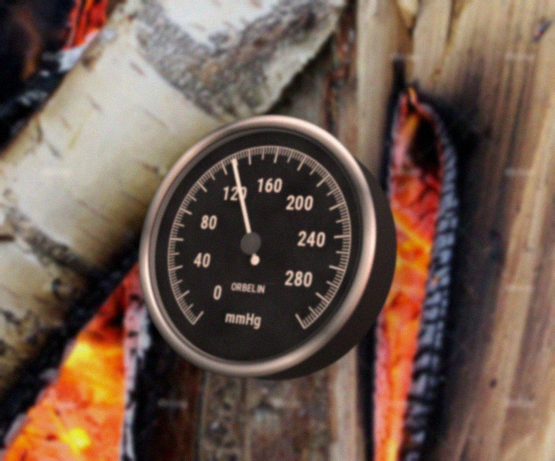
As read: mmHg 130
